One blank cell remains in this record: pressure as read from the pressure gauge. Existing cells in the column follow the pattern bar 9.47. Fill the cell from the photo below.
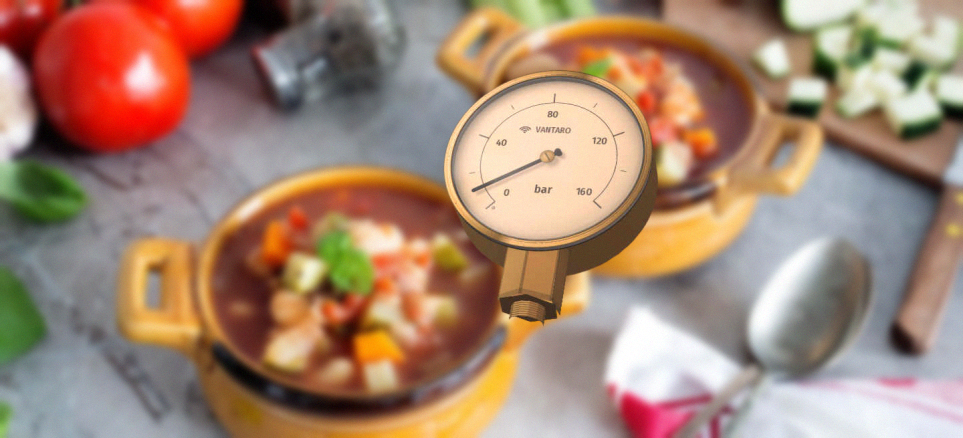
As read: bar 10
